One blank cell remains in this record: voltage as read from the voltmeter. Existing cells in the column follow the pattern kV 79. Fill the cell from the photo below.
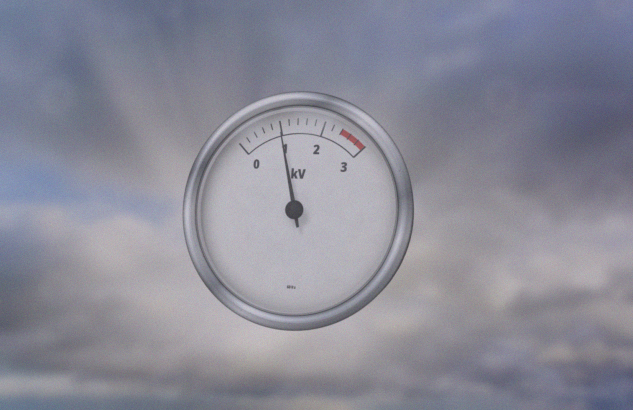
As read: kV 1
